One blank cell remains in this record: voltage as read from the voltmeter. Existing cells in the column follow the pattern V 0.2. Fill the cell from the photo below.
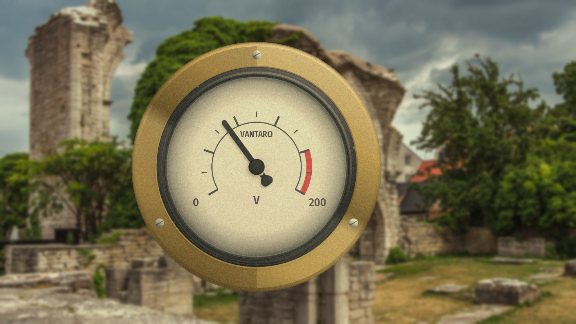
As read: V 70
